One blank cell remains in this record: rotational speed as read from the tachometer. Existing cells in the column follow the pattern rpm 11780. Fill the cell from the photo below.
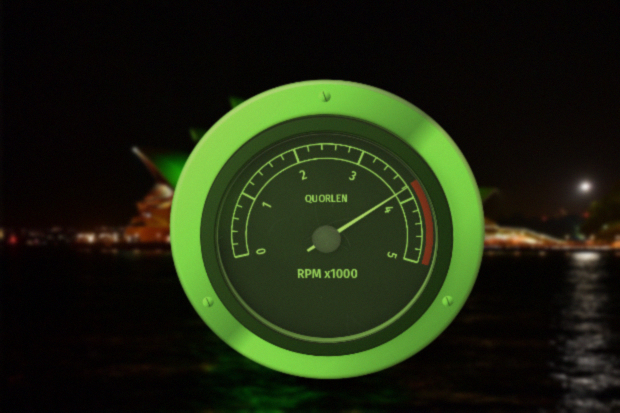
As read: rpm 3800
